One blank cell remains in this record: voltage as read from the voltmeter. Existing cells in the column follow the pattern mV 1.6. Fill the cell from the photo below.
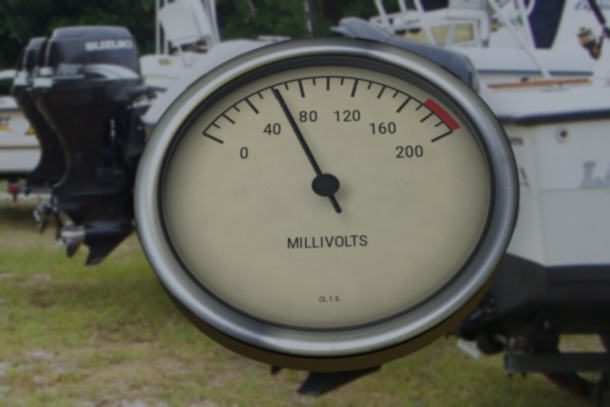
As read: mV 60
